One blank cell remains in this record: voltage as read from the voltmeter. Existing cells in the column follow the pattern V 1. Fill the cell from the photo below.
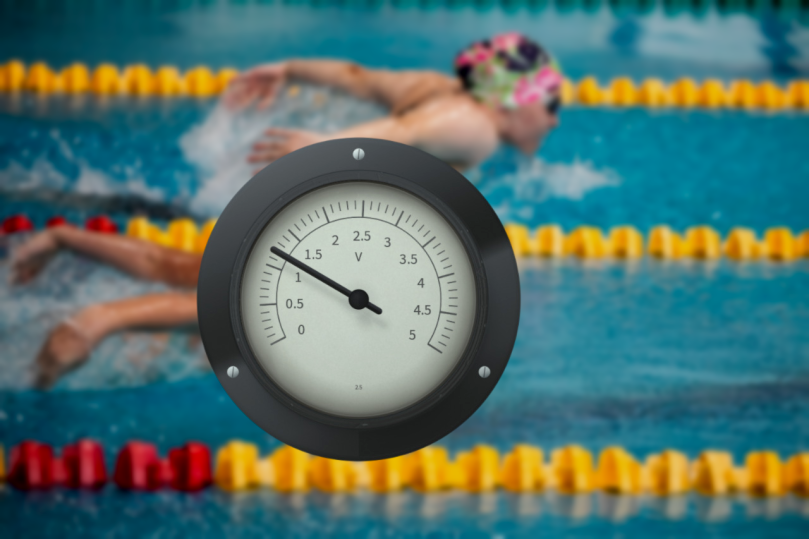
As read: V 1.2
